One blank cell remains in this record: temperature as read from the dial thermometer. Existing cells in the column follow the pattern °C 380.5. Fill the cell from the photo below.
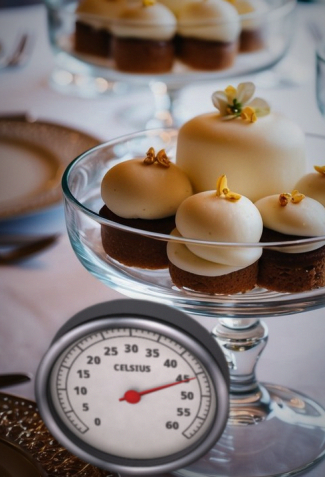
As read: °C 45
